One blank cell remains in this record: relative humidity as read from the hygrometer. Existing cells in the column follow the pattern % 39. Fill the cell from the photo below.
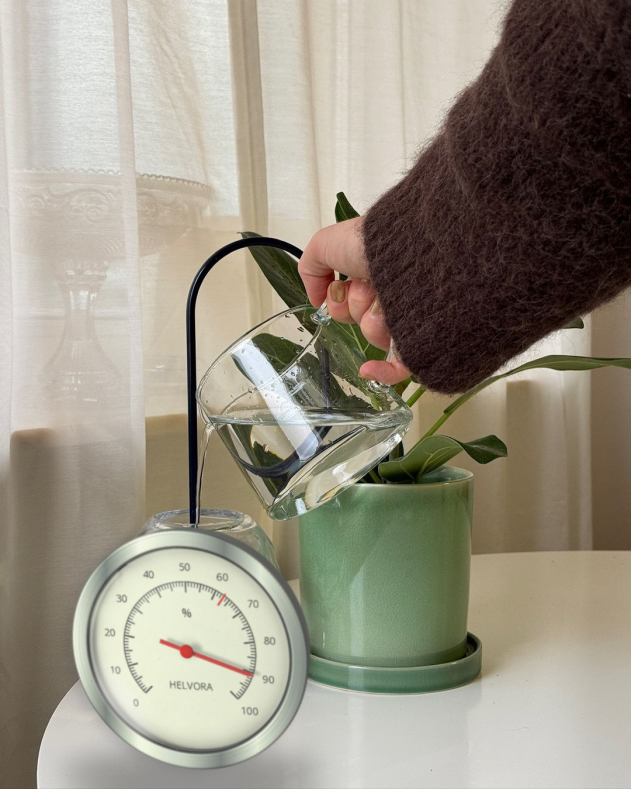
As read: % 90
